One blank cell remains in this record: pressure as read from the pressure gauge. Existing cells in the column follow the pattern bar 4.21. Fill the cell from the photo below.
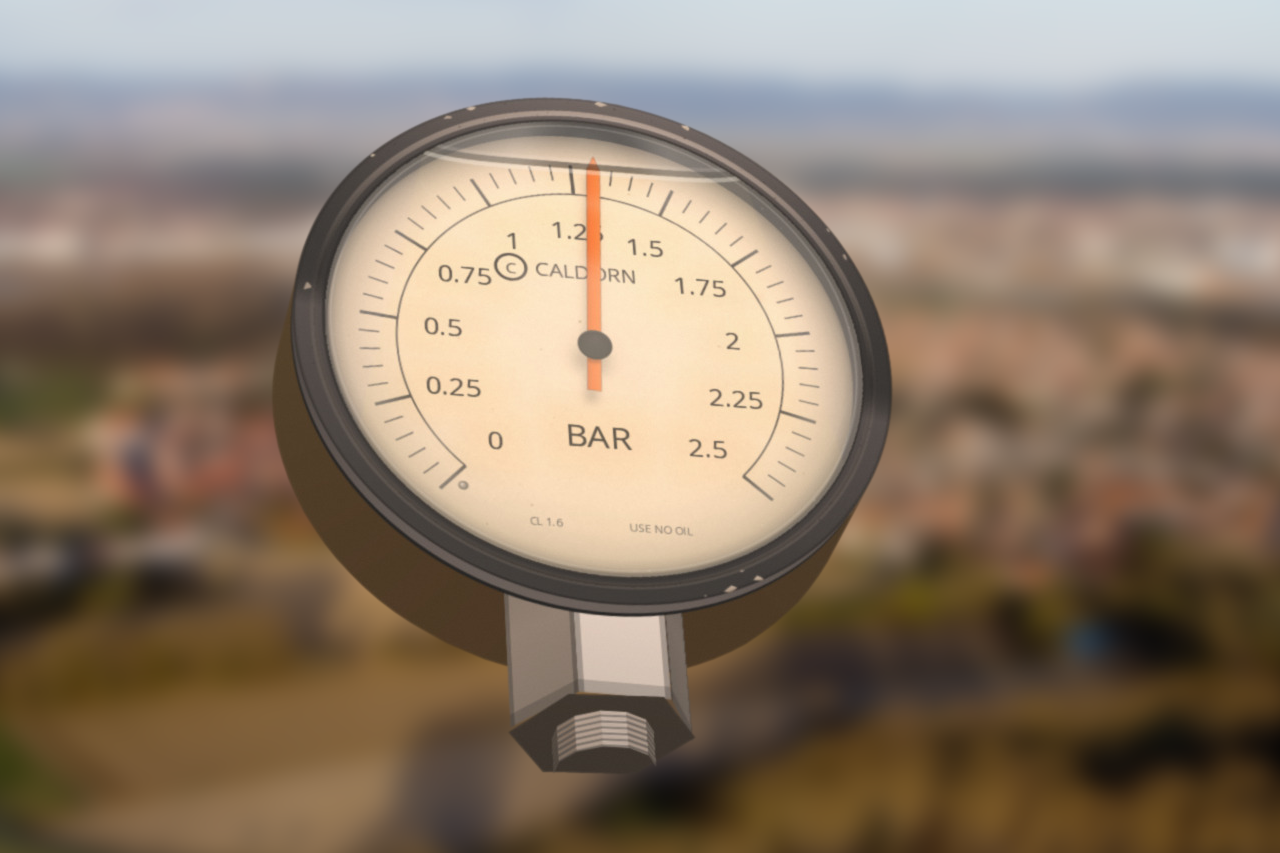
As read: bar 1.3
